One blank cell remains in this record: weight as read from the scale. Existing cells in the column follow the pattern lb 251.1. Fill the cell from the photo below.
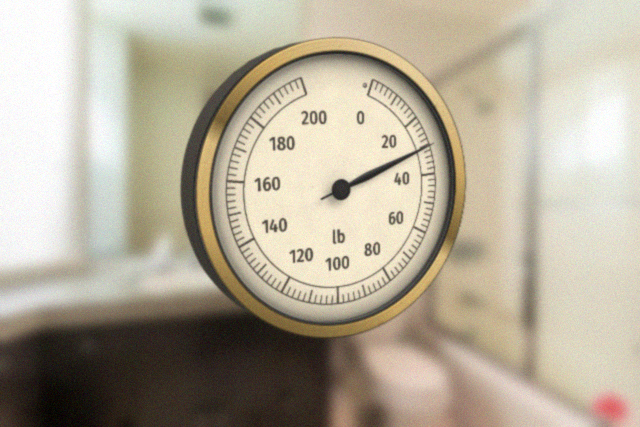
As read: lb 30
